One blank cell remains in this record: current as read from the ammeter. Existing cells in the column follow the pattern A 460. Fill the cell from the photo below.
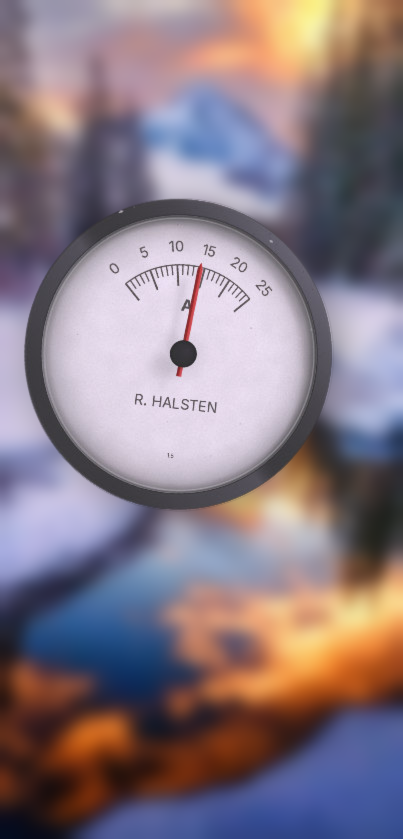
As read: A 14
